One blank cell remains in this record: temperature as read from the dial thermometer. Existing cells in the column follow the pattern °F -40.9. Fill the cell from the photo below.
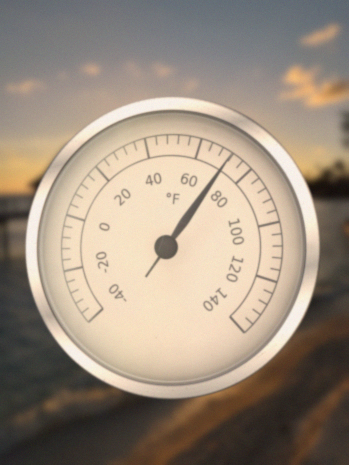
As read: °F 72
